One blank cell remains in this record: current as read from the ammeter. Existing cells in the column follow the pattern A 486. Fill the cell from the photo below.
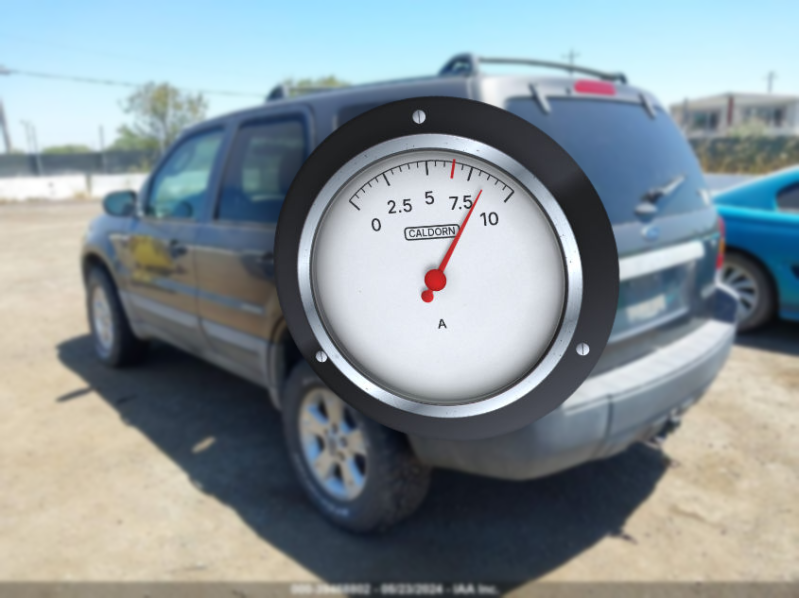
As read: A 8.5
